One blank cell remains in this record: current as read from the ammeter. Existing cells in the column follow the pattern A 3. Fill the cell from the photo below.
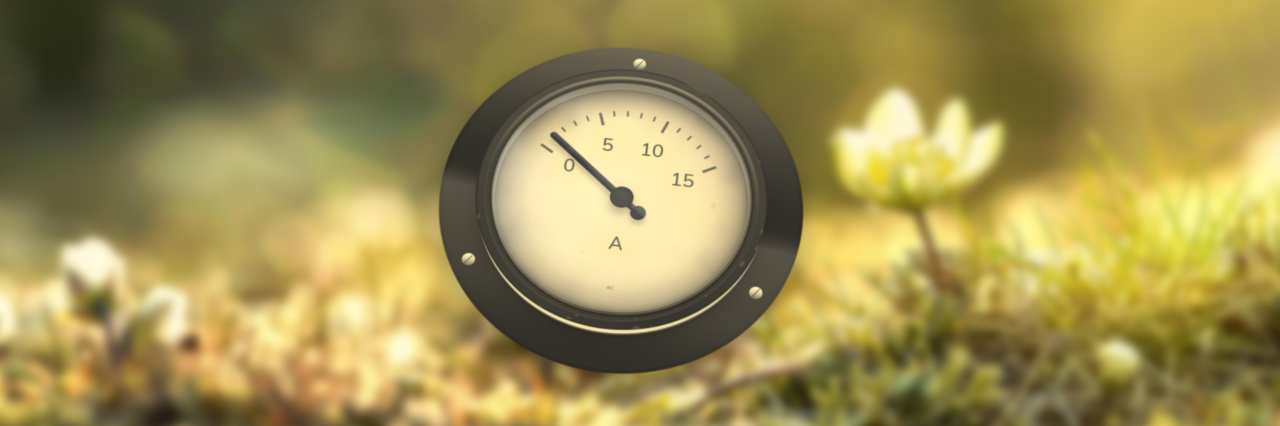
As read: A 1
